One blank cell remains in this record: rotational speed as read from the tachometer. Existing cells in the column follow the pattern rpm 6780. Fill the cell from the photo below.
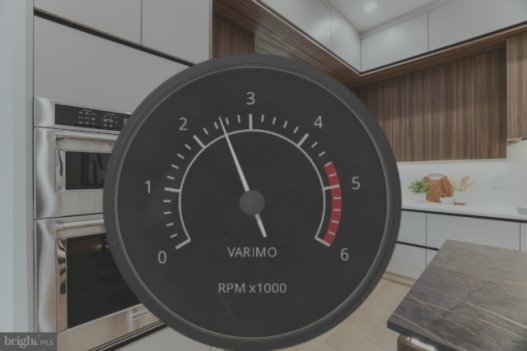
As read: rpm 2500
